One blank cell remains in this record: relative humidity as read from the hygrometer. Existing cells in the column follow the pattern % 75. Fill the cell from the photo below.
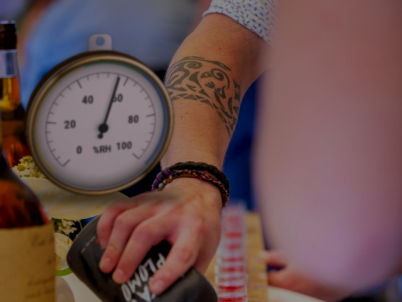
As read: % 56
